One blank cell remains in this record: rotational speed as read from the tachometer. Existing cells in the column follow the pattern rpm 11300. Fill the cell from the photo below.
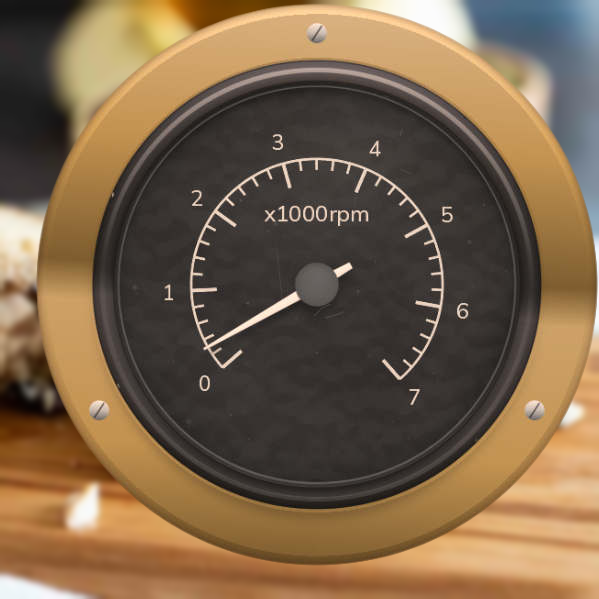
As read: rpm 300
